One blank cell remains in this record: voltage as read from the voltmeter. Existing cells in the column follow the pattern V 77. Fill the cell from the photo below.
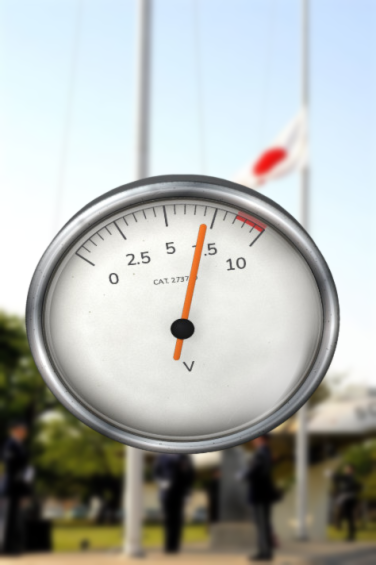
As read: V 7
